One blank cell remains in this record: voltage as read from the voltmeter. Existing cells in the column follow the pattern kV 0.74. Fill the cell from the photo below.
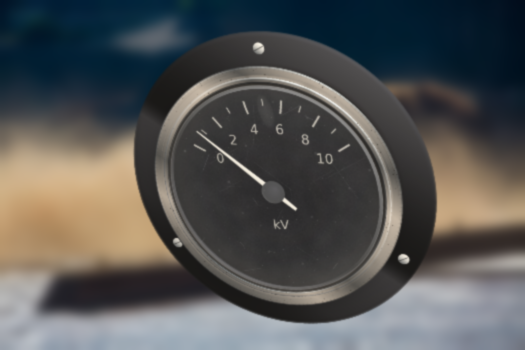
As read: kV 1
